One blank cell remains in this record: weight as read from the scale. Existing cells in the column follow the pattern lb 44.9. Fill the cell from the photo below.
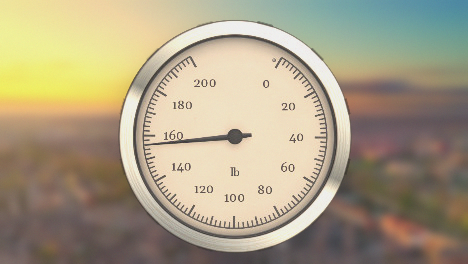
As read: lb 156
